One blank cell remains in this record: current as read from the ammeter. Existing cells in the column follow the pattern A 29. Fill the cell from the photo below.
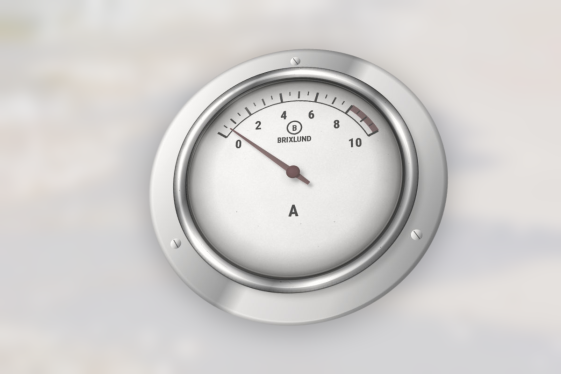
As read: A 0.5
